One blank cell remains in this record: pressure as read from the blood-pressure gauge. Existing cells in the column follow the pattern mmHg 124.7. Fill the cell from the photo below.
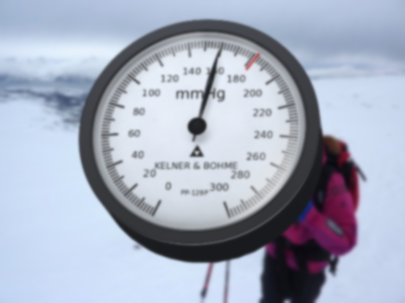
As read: mmHg 160
